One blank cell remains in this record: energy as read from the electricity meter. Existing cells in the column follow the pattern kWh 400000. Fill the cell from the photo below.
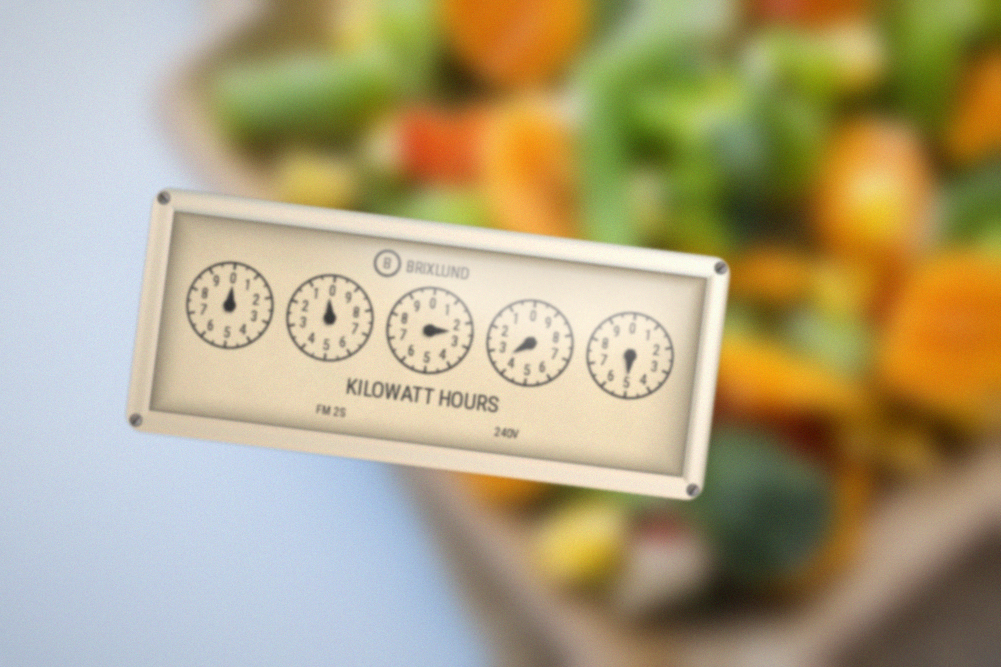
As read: kWh 235
